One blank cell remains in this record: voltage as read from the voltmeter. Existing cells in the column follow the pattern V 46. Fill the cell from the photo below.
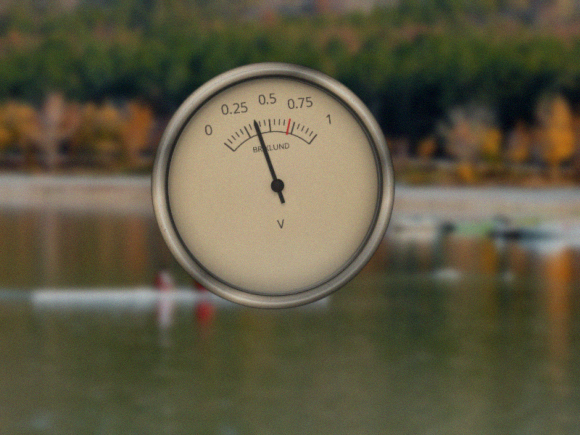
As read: V 0.35
